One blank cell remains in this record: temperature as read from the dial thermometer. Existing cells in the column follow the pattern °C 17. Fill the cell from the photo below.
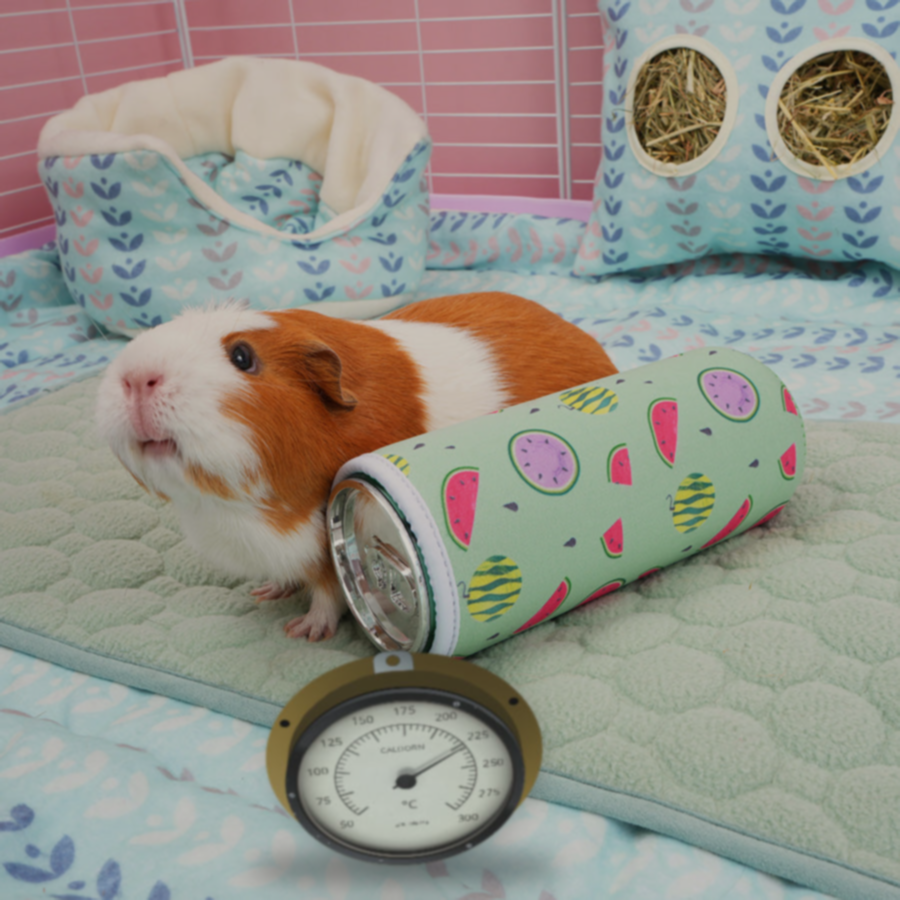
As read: °C 225
